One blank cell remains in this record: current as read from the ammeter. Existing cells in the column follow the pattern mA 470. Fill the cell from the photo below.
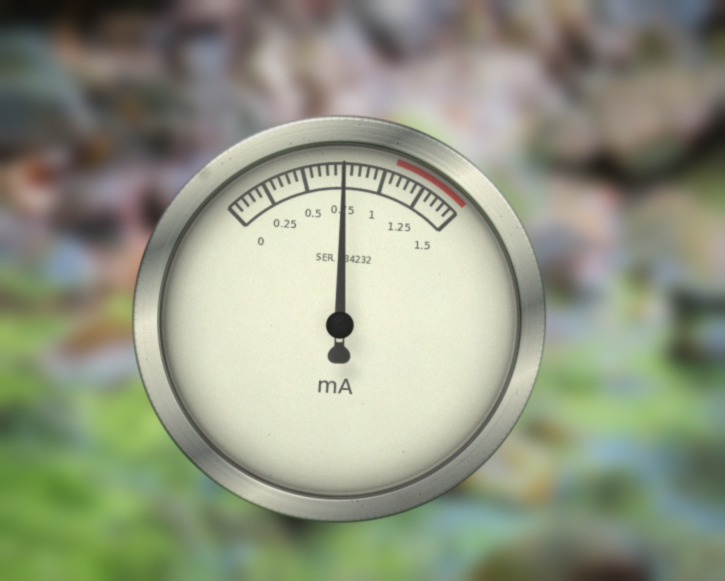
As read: mA 0.75
